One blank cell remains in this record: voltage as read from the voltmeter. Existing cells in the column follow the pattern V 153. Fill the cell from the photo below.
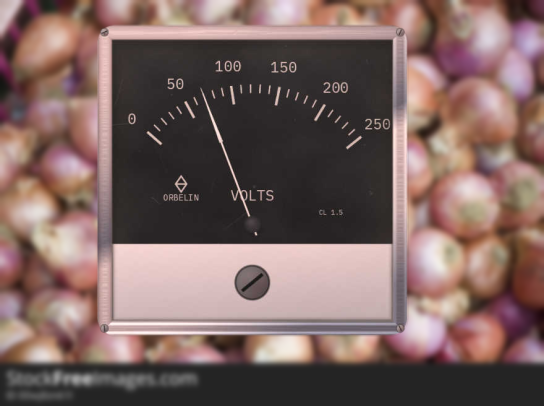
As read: V 70
